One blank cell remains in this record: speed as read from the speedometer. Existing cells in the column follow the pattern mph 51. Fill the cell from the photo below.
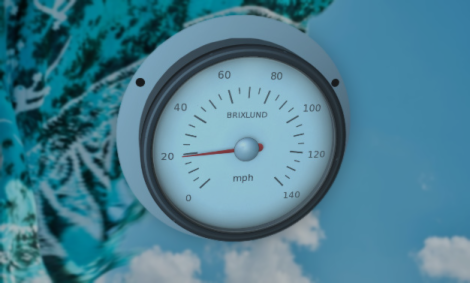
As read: mph 20
